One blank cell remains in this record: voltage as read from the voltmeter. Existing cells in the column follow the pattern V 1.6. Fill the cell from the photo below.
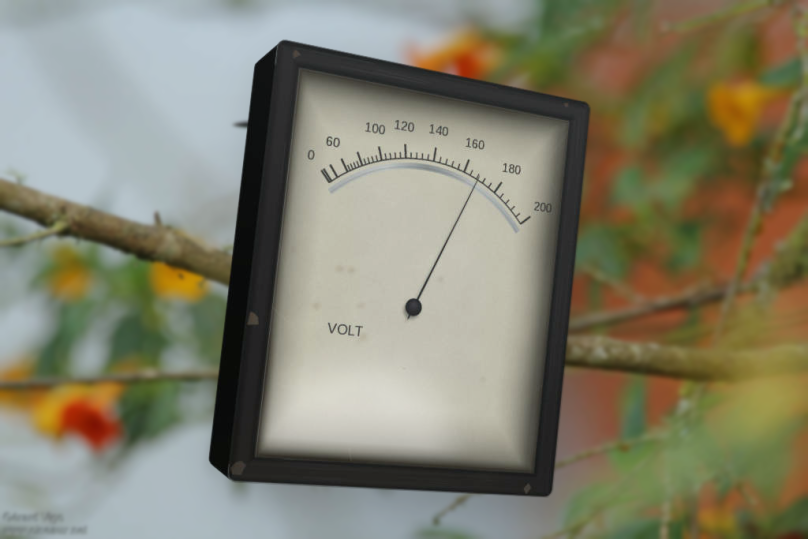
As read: V 168
